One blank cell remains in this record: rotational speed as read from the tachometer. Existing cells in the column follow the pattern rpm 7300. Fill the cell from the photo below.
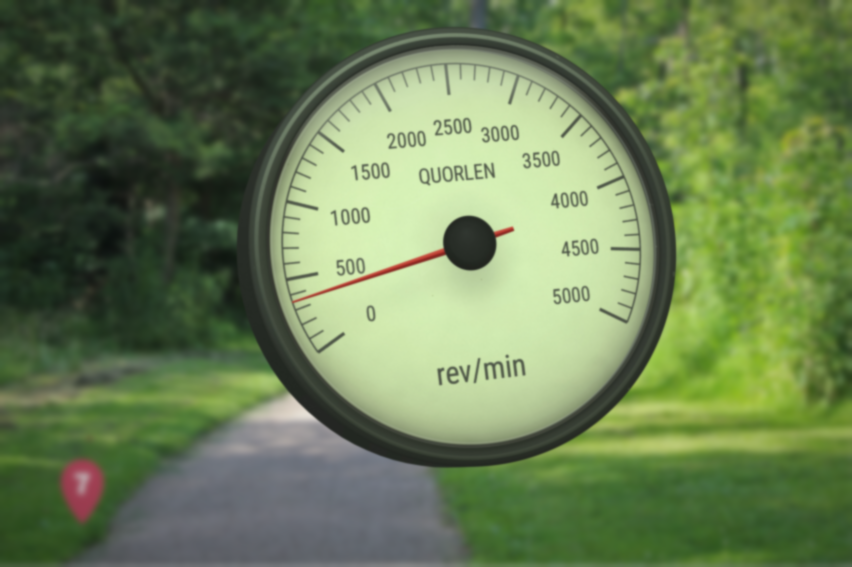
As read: rpm 350
